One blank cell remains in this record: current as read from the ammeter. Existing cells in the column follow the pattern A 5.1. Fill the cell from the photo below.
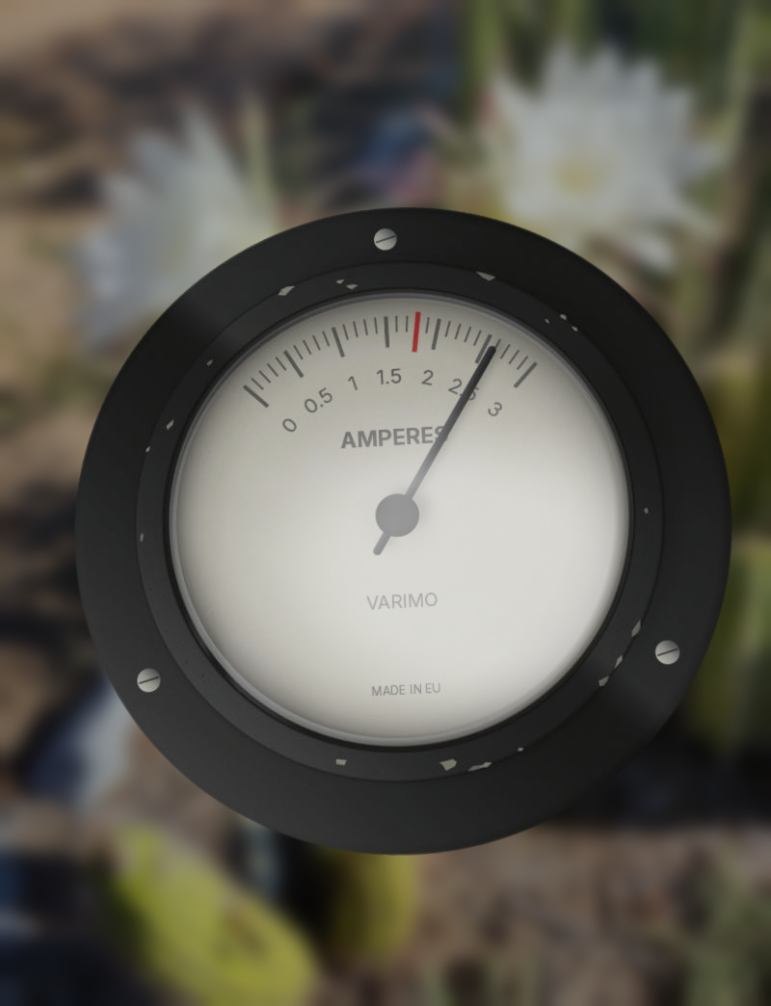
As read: A 2.6
